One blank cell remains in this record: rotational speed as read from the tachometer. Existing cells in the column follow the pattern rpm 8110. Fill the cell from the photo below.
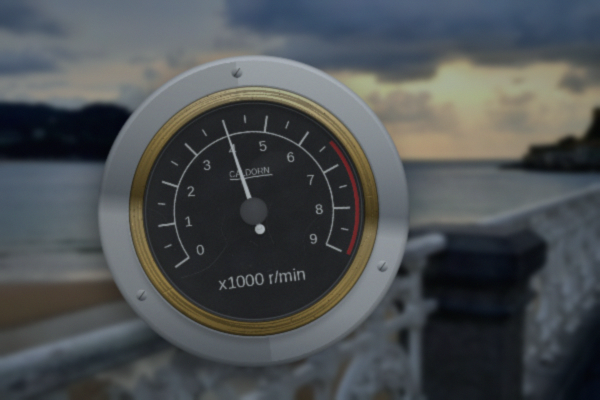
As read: rpm 4000
